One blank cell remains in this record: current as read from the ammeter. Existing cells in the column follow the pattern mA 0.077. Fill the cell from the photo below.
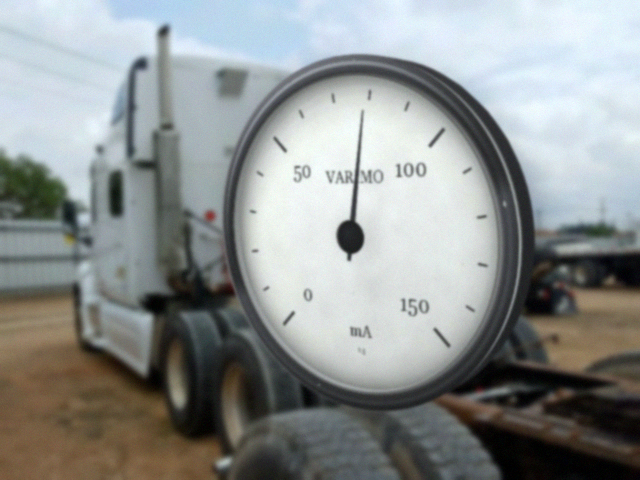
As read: mA 80
